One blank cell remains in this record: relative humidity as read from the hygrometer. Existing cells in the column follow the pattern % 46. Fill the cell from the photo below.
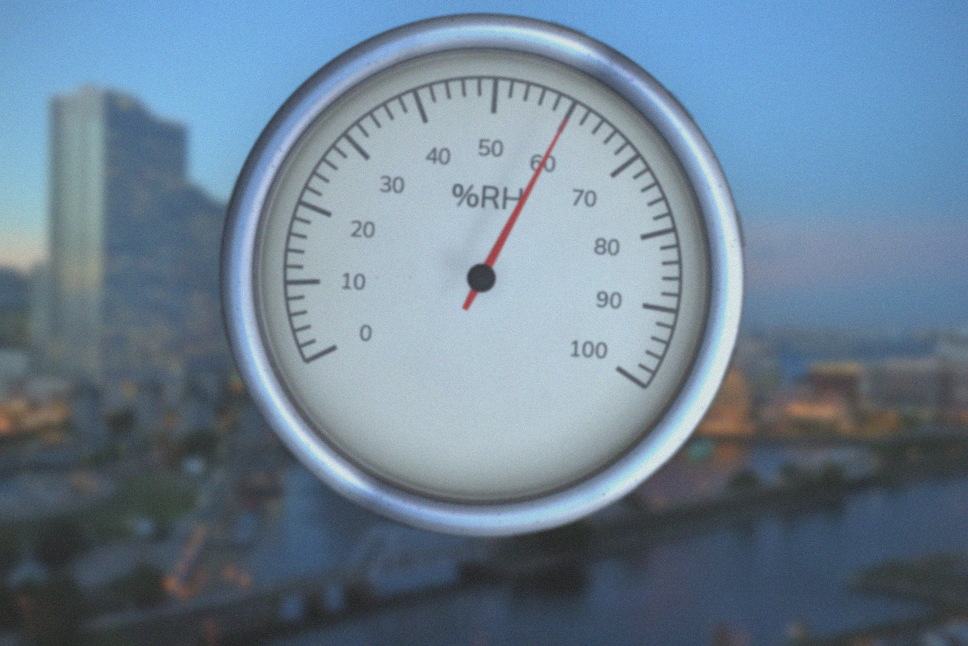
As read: % 60
